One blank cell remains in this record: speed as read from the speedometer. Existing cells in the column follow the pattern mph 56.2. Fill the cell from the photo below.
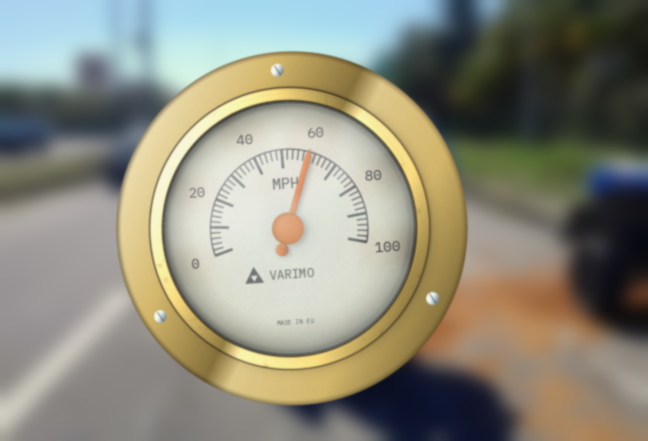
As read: mph 60
